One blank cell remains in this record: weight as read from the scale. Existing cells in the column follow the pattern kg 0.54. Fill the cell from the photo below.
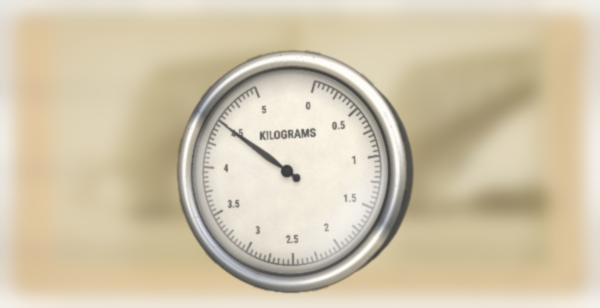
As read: kg 4.5
